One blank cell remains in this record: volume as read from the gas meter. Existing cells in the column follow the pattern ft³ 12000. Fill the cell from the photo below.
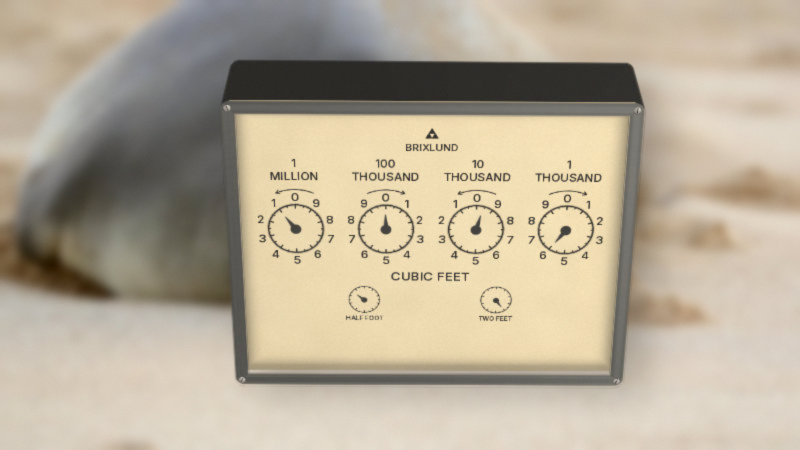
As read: ft³ 99600
